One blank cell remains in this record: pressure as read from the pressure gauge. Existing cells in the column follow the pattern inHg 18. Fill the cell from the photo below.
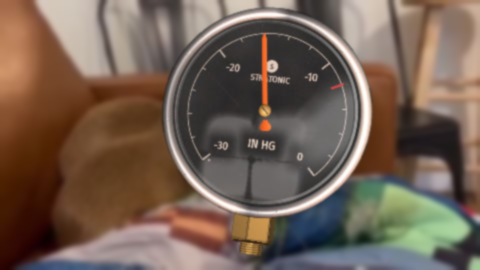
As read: inHg -16
